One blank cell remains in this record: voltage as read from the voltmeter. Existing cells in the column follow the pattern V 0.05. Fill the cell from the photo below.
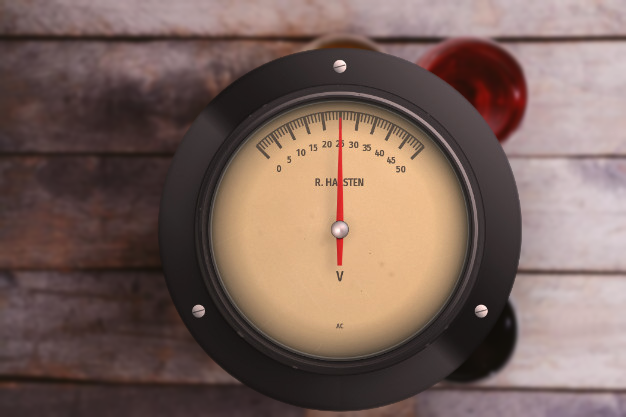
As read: V 25
